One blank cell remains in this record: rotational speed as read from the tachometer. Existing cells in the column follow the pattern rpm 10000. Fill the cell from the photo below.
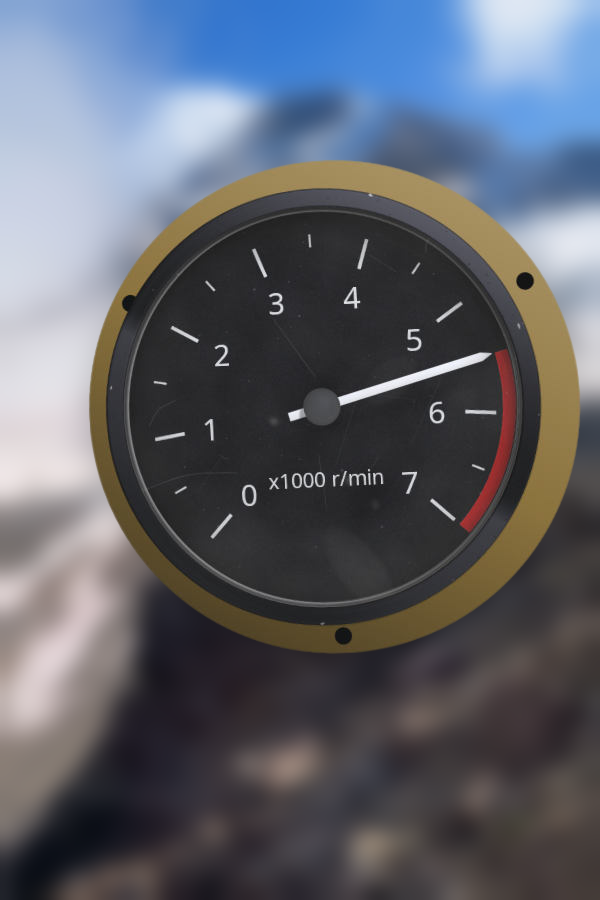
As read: rpm 5500
